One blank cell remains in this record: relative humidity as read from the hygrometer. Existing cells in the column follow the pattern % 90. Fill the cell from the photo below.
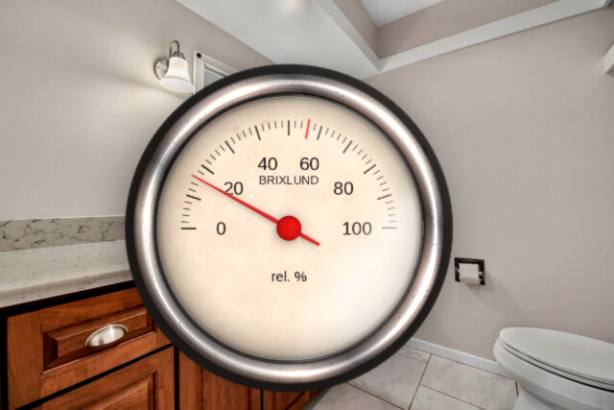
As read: % 16
